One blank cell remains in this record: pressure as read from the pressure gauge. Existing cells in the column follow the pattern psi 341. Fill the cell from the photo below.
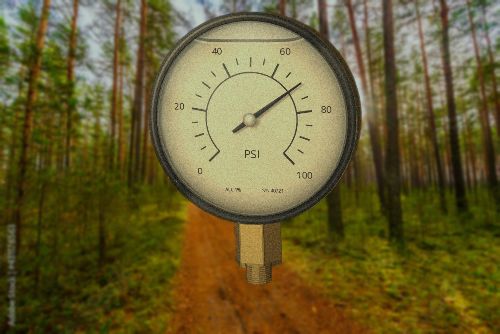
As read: psi 70
